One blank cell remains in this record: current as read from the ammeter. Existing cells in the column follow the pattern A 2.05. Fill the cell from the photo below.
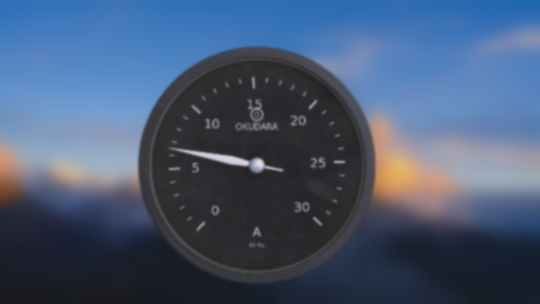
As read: A 6.5
